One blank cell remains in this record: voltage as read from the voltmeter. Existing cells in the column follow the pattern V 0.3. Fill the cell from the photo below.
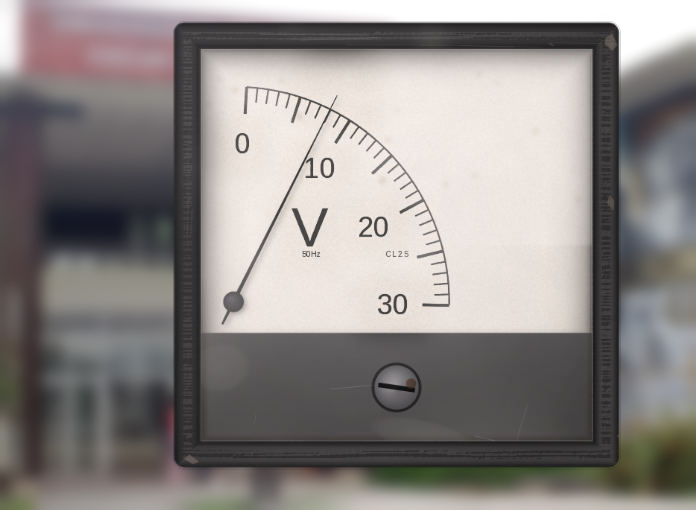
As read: V 8
